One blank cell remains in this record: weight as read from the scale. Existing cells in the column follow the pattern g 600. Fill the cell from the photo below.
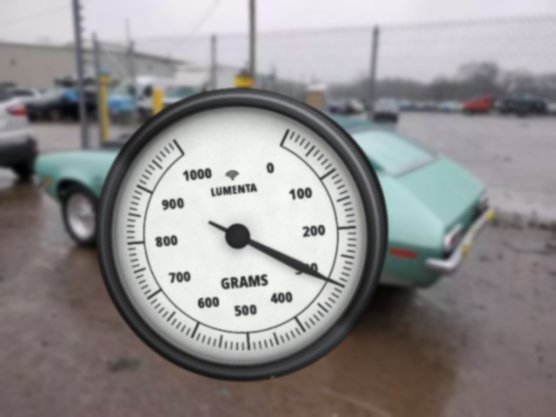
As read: g 300
